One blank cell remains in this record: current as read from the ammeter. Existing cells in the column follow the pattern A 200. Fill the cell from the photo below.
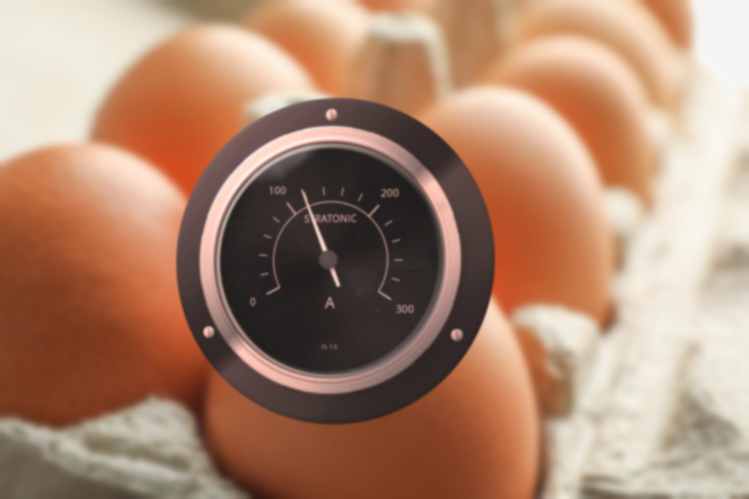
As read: A 120
